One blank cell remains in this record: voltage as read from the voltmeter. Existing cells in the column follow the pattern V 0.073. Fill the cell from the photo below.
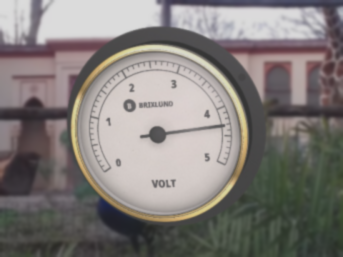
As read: V 4.3
